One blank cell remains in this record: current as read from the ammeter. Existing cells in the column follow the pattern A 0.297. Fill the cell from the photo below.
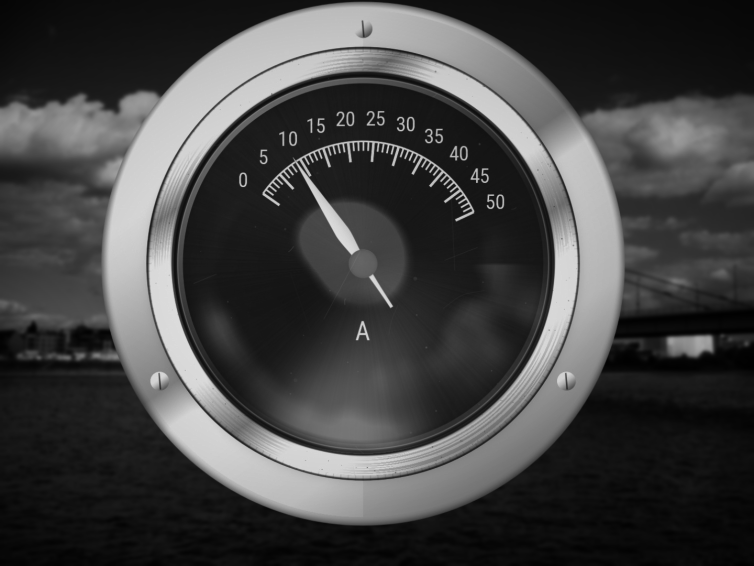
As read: A 9
